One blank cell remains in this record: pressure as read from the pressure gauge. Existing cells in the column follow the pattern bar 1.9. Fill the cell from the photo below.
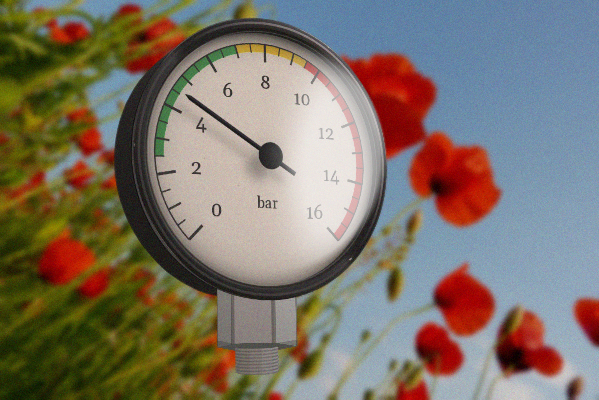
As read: bar 4.5
